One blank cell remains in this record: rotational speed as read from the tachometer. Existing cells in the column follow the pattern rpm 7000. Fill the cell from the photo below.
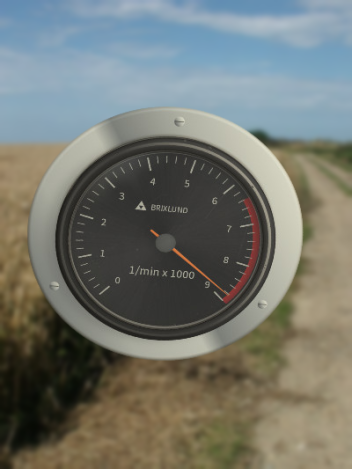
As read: rpm 8800
